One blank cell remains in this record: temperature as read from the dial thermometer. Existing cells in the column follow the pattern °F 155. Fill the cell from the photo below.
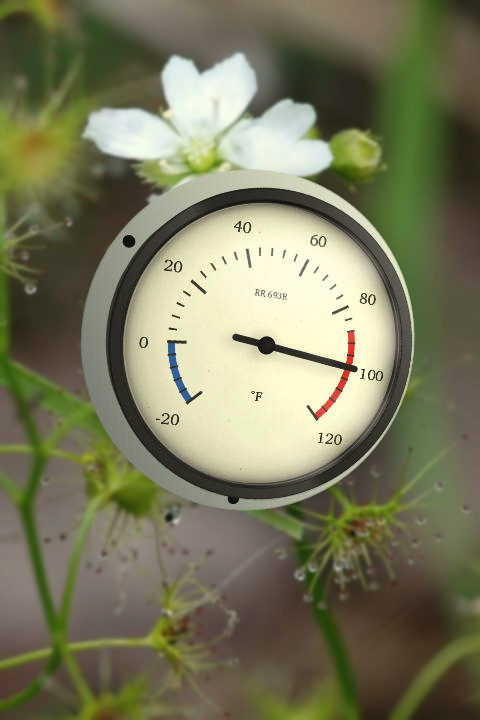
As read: °F 100
